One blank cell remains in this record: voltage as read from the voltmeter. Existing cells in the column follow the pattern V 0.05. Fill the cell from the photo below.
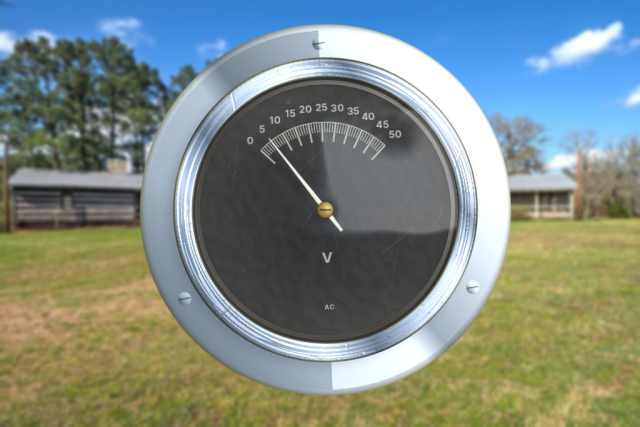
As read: V 5
